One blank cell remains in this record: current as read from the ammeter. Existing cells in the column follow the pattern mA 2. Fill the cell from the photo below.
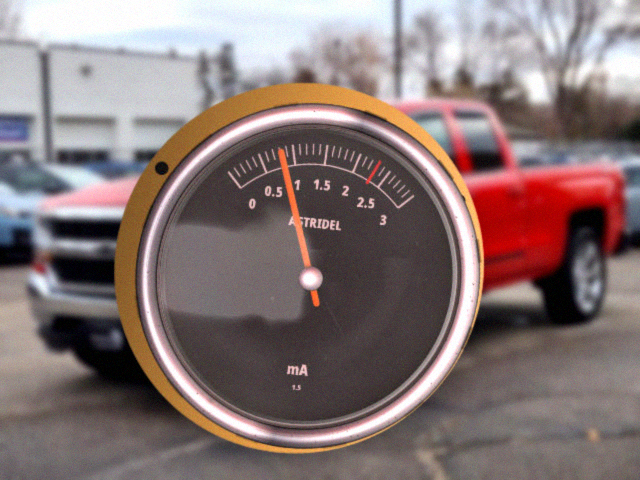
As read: mA 0.8
